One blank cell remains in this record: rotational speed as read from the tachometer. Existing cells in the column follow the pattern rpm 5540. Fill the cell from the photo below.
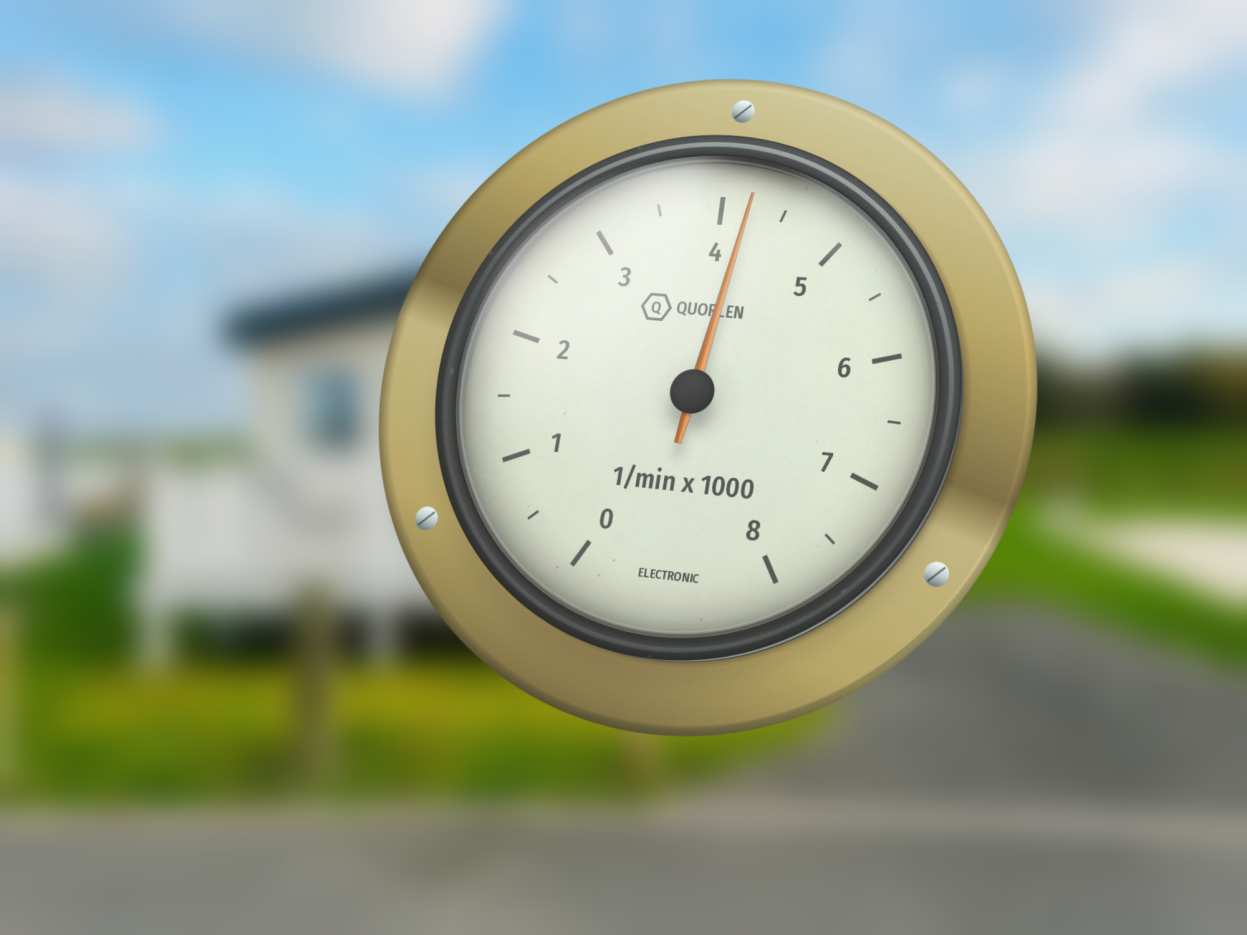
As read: rpm 4250
